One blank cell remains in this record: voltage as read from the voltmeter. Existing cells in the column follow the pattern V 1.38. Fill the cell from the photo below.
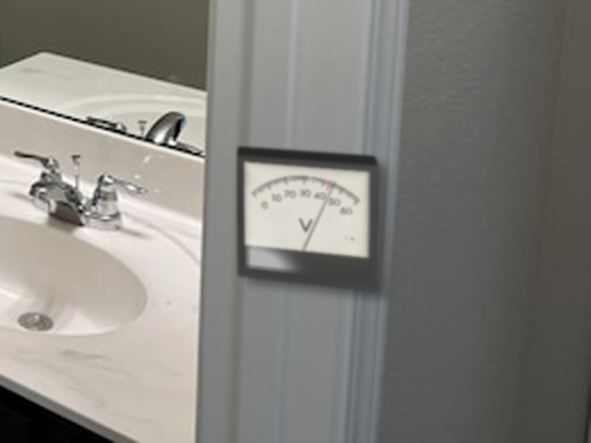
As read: V 45
